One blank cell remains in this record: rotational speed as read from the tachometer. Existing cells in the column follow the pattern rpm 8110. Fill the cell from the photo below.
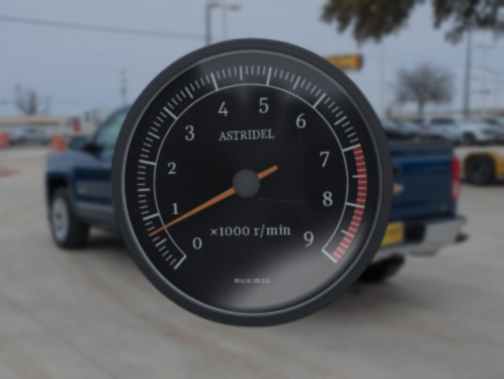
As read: rpm 700
